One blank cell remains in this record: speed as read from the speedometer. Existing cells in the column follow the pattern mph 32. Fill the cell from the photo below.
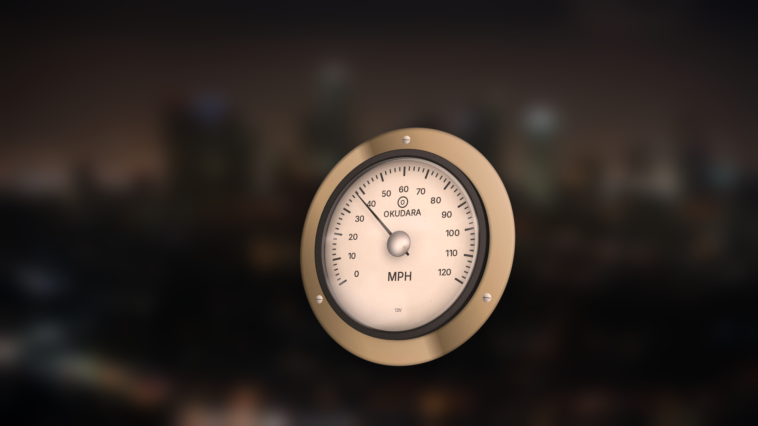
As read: mph 38
